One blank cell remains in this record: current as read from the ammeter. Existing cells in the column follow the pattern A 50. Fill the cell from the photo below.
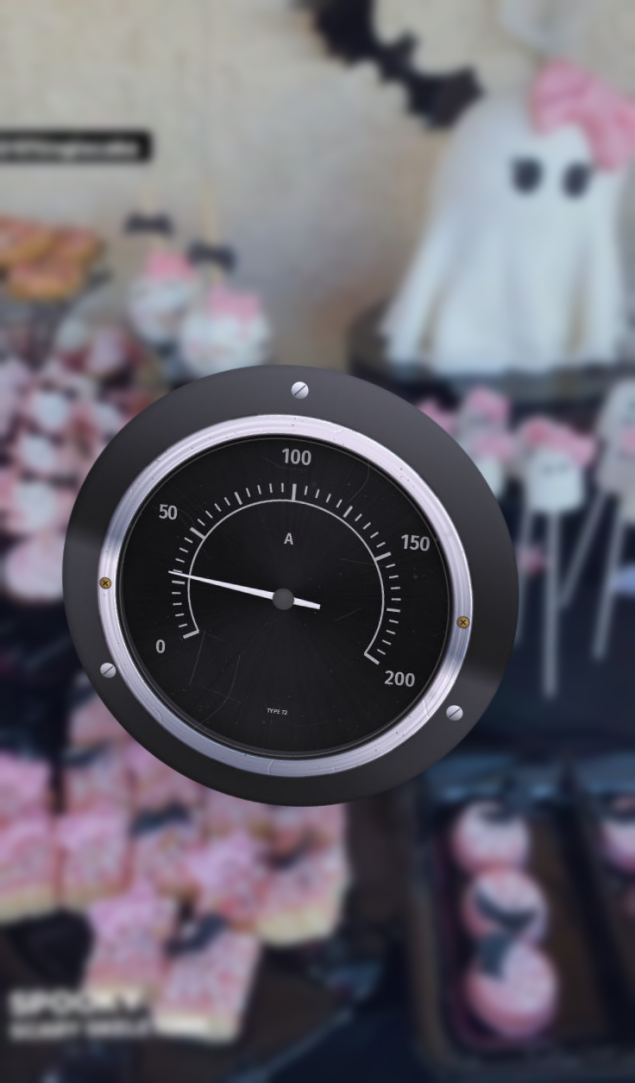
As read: A 30
